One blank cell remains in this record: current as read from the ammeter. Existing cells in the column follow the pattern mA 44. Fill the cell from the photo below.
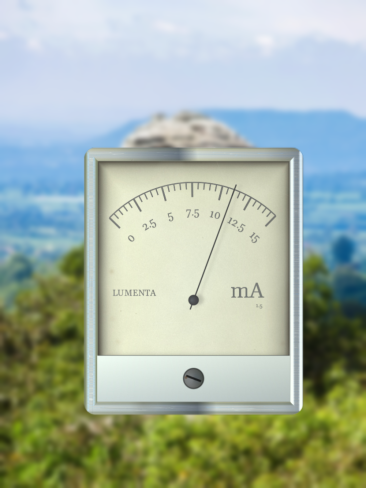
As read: mA 11
